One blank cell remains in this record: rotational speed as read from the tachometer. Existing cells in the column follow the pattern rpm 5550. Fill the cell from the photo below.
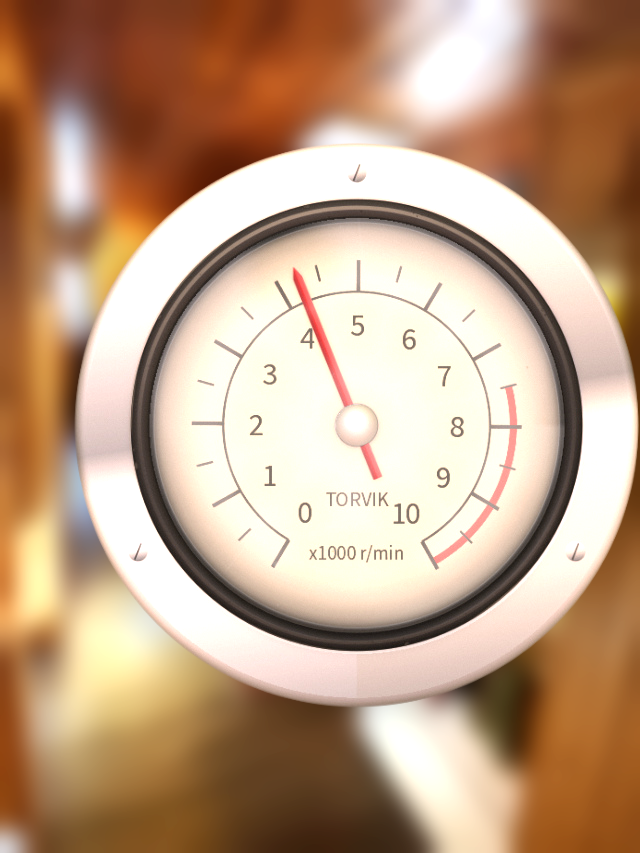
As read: rpm 4250
